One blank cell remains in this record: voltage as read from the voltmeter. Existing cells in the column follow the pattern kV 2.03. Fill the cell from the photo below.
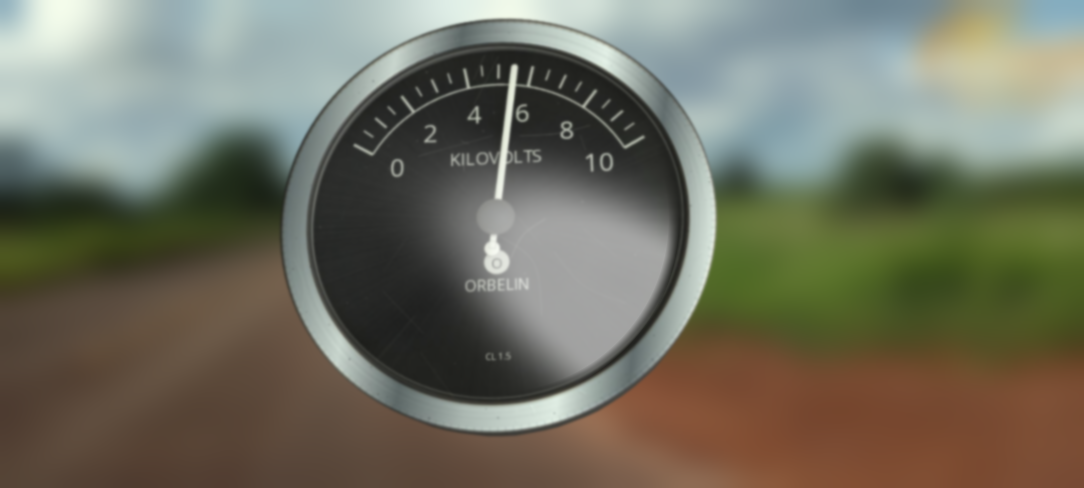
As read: kV 5.5
